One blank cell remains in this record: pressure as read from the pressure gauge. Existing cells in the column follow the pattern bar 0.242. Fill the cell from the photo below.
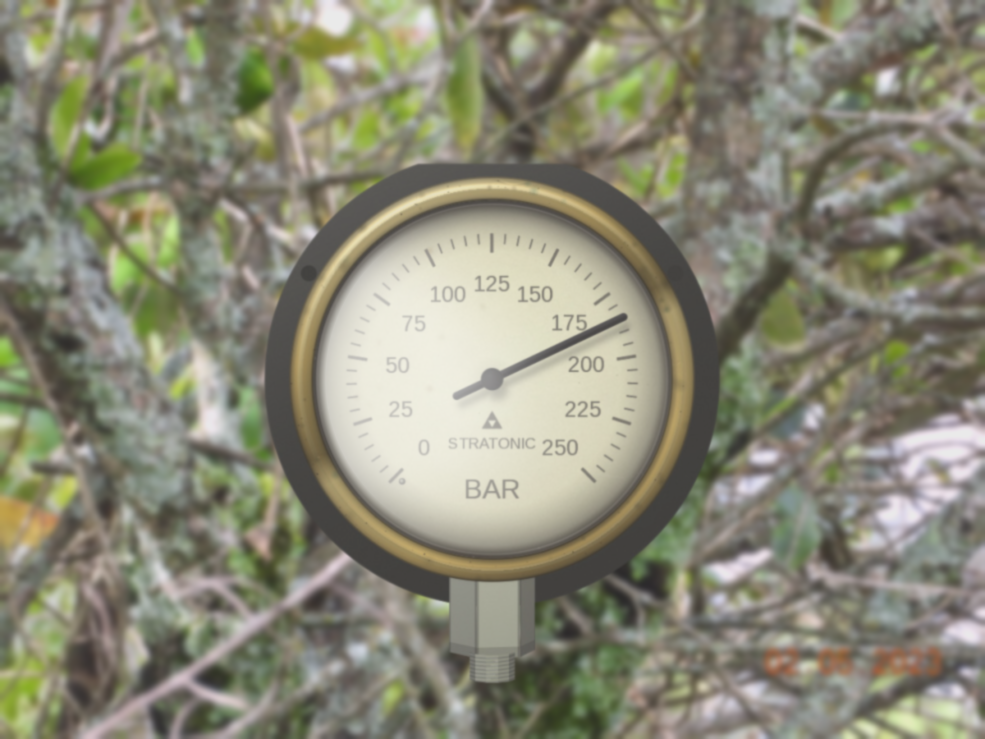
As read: bar 185
